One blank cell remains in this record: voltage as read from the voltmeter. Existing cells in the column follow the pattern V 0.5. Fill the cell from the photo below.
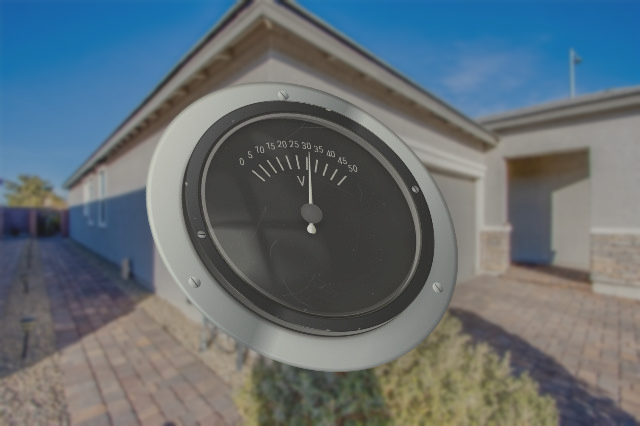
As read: V 30
